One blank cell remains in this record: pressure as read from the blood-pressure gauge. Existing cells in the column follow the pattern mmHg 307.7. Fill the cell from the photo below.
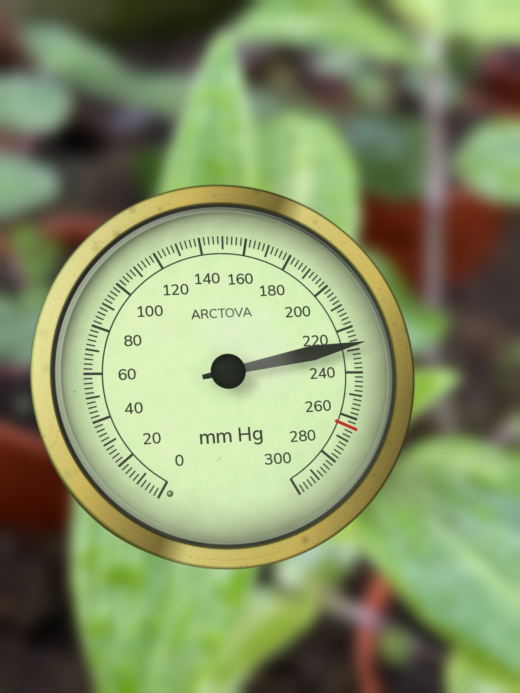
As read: mmHg 228
